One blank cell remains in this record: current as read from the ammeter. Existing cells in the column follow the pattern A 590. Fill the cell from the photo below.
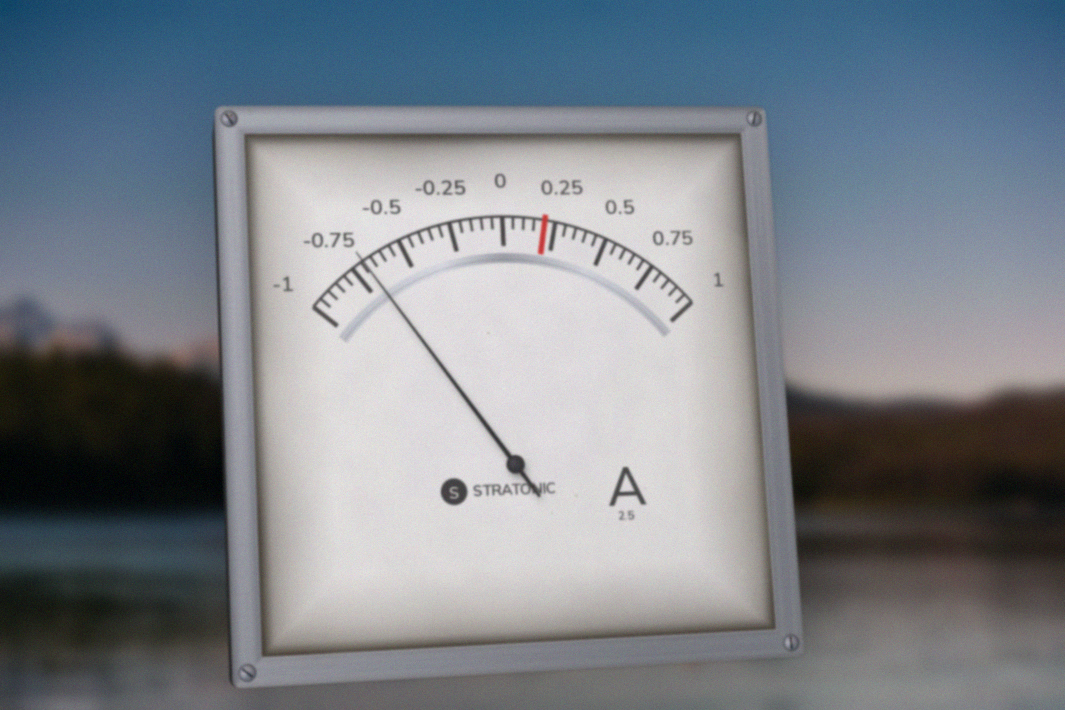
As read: A -0.7
